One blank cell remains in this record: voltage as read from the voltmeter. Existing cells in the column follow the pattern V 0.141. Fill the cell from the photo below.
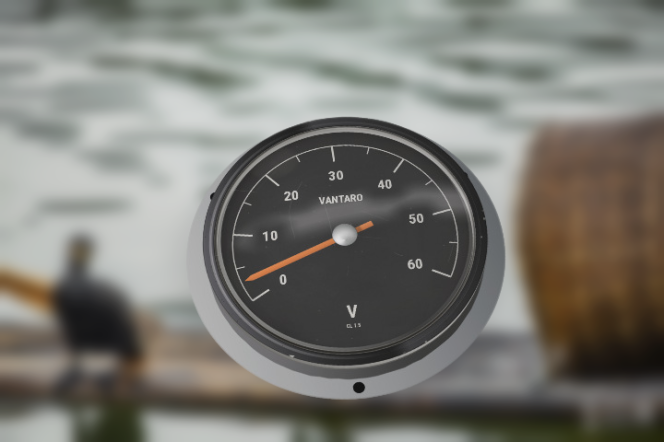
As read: V 2.5
